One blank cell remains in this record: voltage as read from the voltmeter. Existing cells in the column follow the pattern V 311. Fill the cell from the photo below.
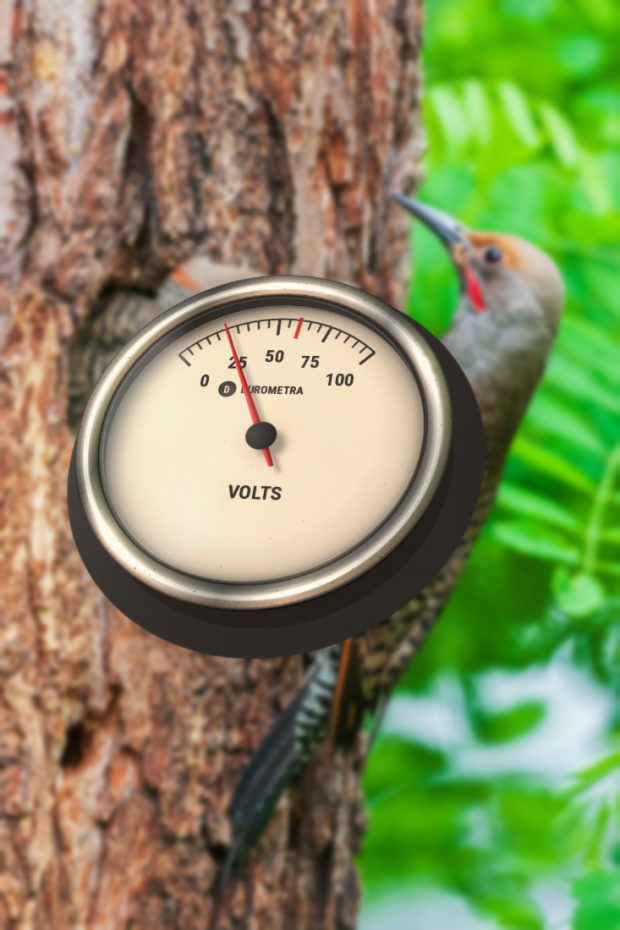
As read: V 25
